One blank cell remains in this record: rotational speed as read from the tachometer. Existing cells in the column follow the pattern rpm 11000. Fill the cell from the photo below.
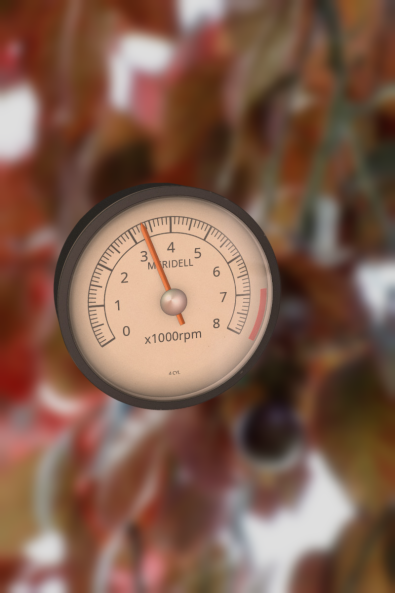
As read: rpm 3300
